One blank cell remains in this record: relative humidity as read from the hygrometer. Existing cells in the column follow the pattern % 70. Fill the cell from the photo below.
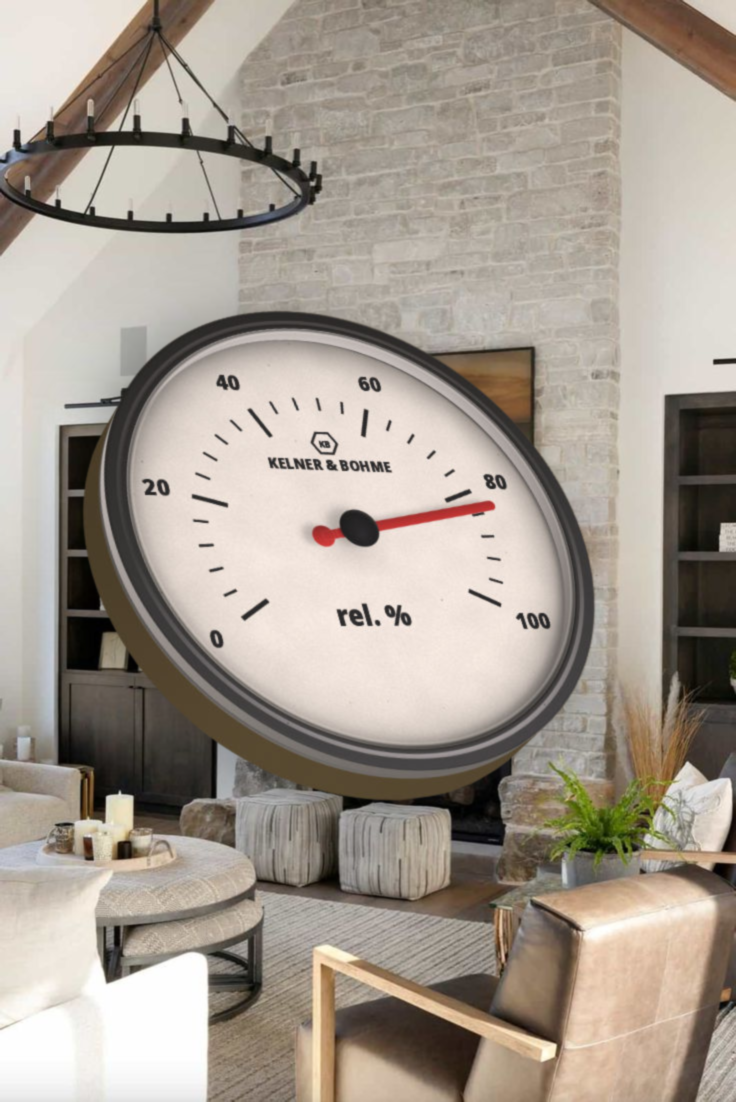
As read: % 84
